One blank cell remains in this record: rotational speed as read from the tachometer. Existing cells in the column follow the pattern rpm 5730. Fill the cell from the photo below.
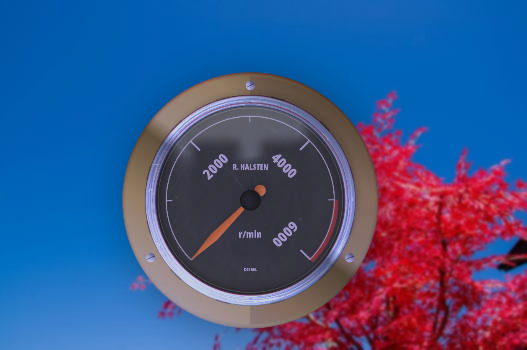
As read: rpm 0
